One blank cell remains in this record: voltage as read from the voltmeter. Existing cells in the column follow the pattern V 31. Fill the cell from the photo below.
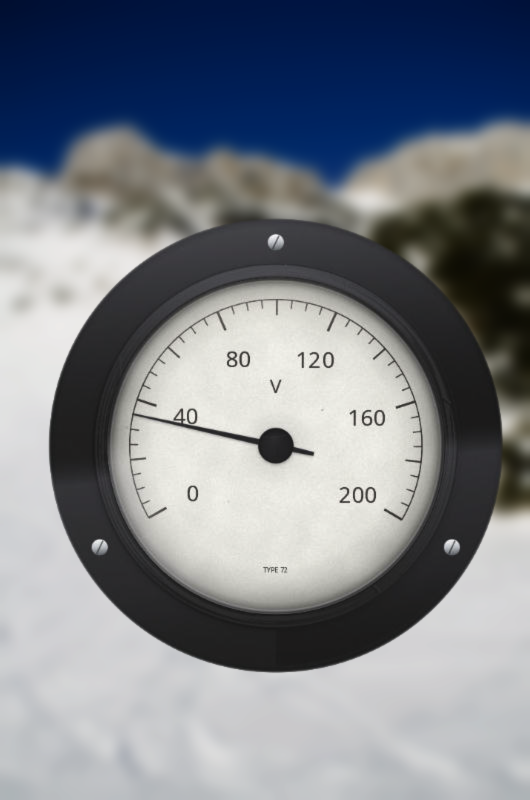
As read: V 35
